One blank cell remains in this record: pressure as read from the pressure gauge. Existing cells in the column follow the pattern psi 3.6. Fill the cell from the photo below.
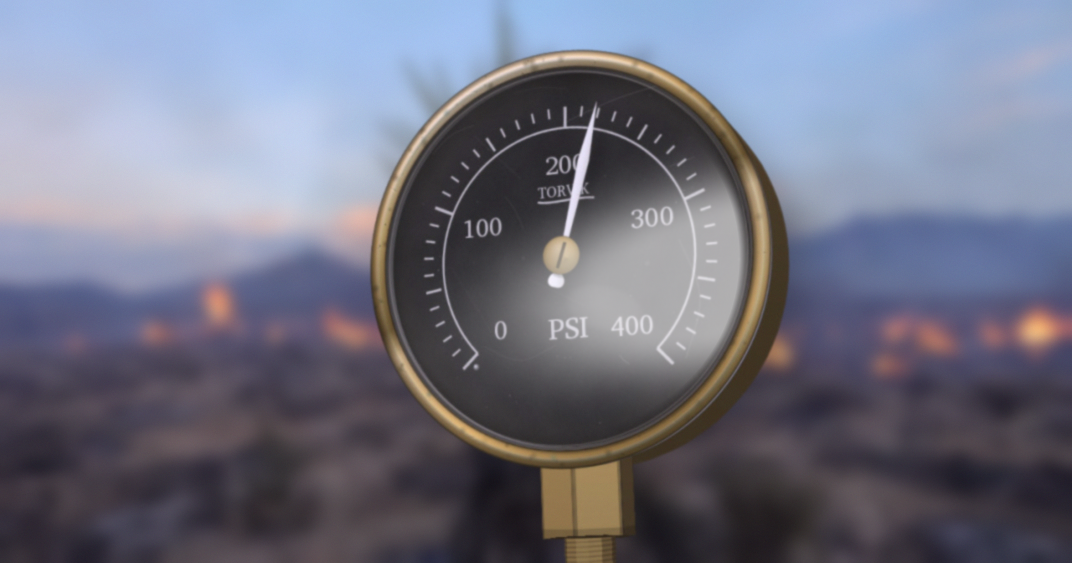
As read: psi 220
